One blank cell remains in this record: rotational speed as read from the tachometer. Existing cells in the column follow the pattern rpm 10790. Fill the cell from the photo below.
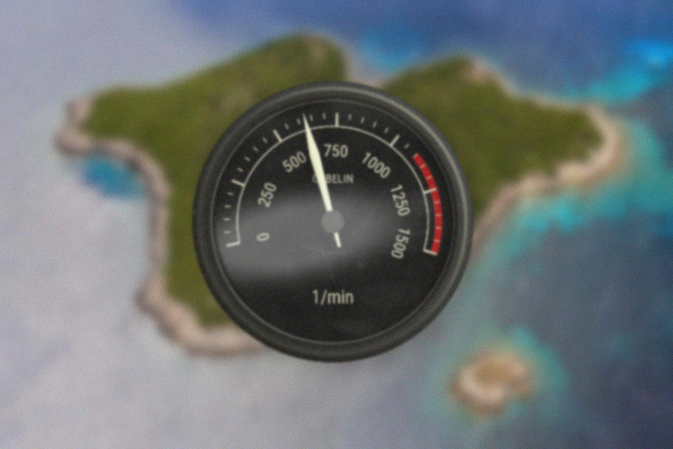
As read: rpm 625
